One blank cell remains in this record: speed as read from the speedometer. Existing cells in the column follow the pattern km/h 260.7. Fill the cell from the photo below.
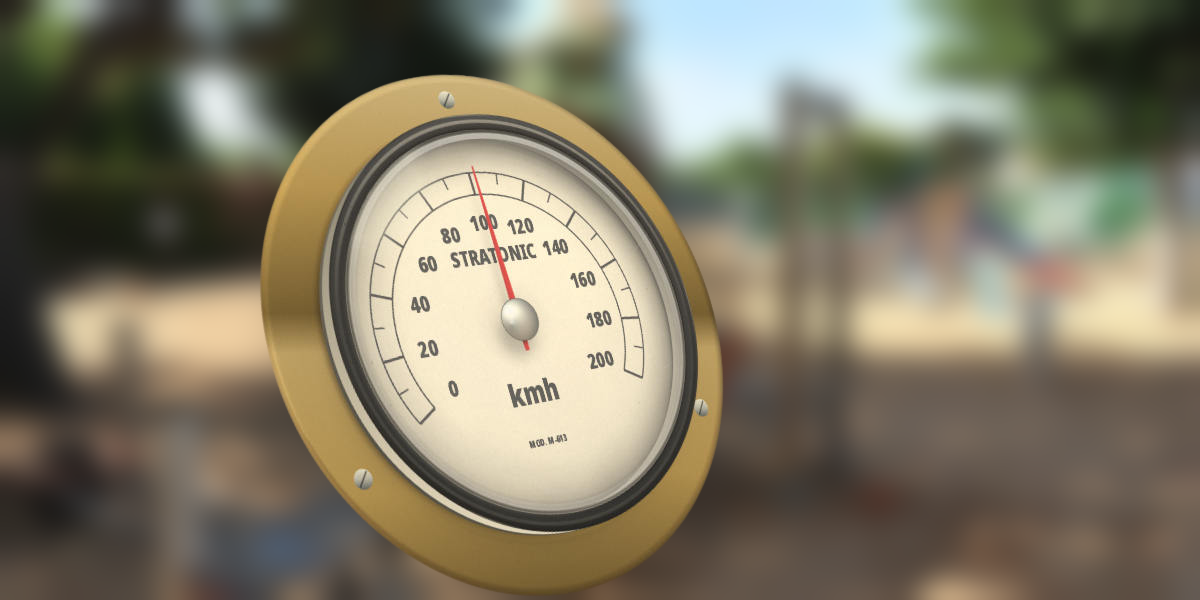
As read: km/h 100
